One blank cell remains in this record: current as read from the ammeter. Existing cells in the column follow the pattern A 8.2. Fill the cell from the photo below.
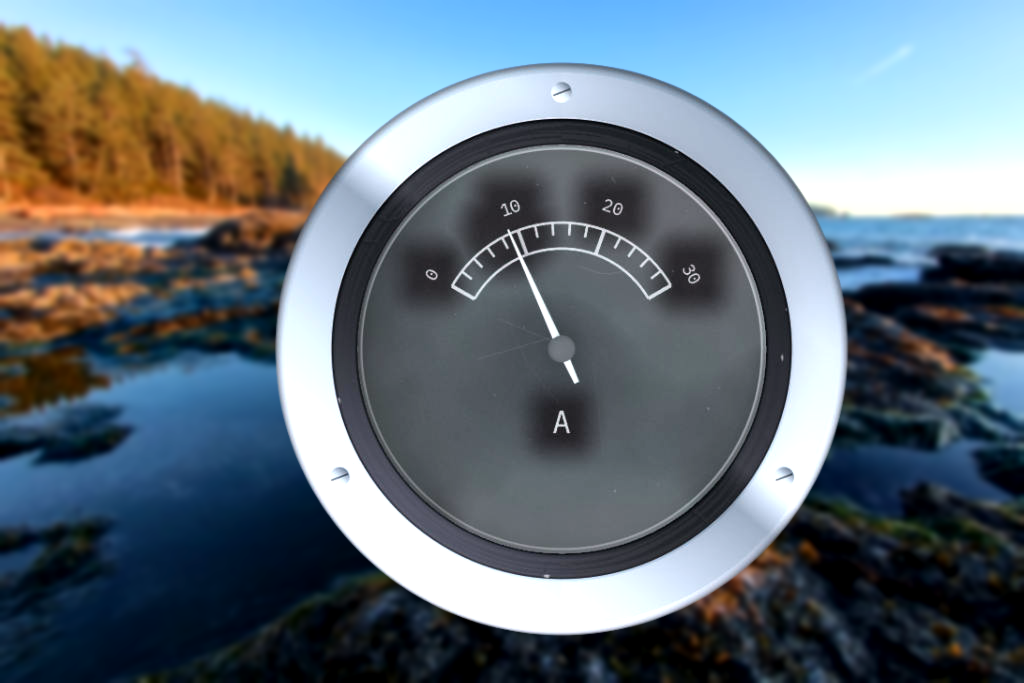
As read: A 9
